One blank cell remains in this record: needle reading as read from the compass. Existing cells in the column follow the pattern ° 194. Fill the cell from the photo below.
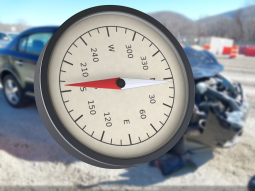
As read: ° 185
